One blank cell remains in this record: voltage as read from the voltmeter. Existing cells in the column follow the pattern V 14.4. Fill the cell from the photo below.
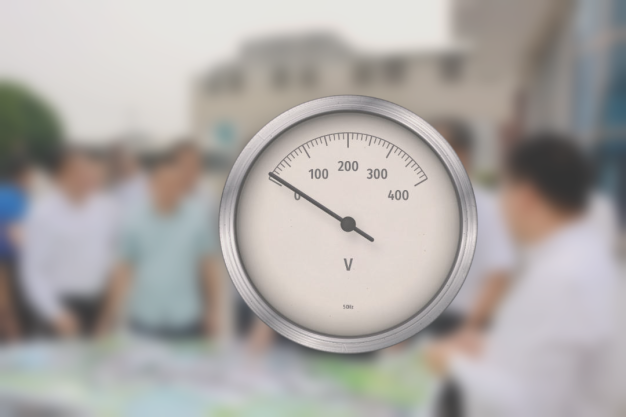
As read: V 10
